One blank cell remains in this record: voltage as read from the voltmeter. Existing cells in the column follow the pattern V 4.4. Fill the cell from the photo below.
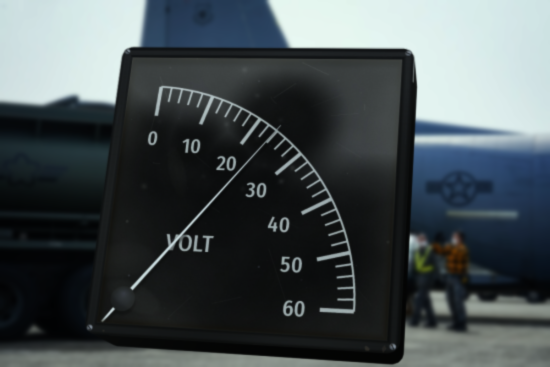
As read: V 24
